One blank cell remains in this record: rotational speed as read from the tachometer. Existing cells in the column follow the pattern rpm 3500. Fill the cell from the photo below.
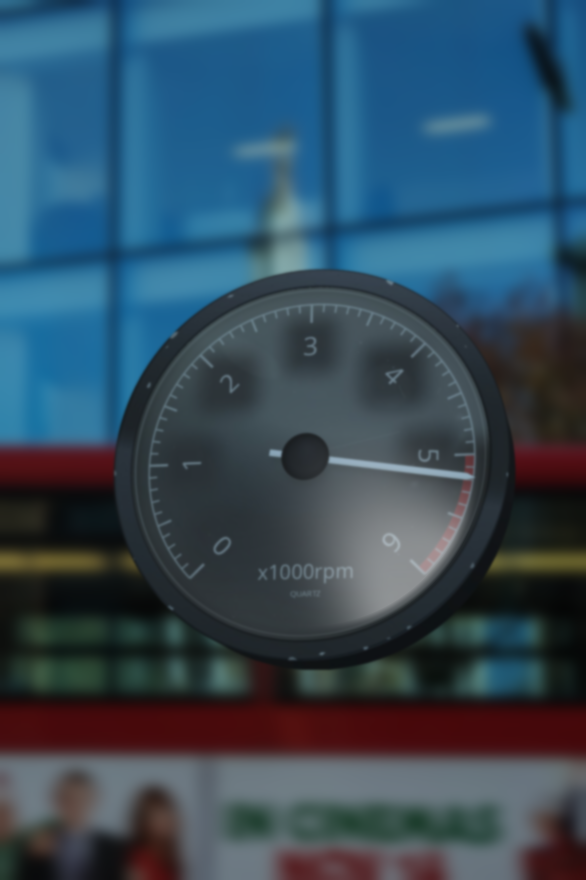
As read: rpm 5200
